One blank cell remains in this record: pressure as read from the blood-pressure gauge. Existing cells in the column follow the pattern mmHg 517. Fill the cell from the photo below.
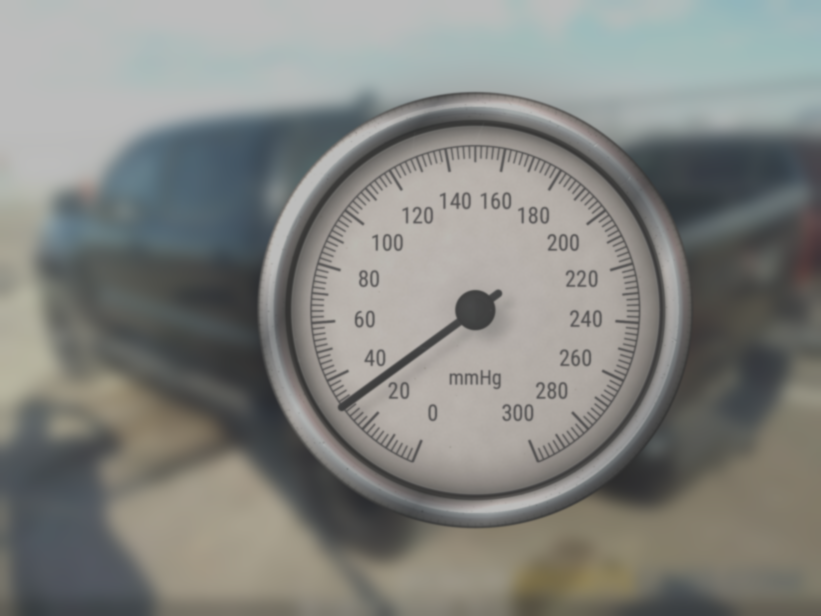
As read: mmHg 30
